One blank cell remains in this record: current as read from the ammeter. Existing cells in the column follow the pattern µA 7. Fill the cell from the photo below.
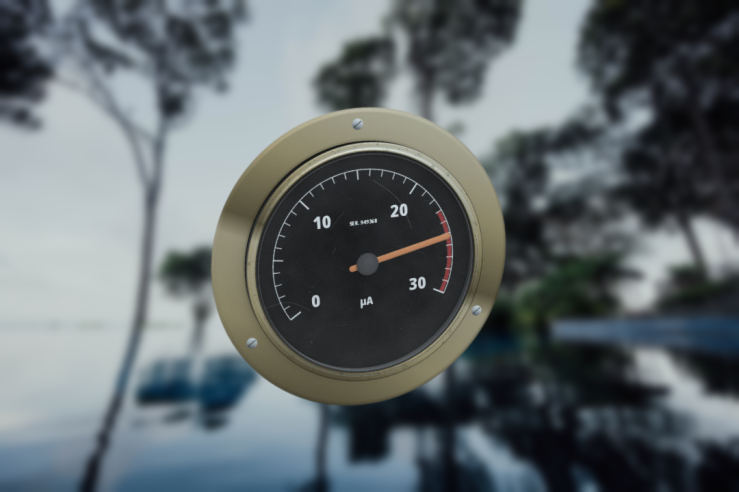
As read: µA 25
